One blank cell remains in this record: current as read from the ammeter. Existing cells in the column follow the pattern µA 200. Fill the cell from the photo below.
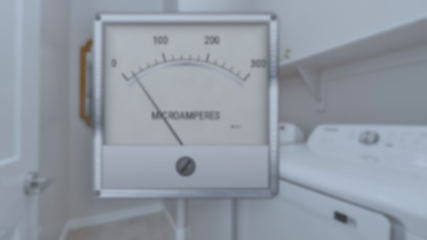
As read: µA 20
